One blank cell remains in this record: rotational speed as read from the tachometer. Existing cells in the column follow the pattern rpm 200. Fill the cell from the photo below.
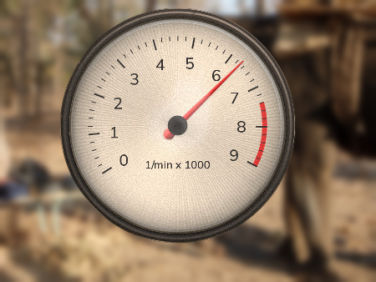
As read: rpm 6300
